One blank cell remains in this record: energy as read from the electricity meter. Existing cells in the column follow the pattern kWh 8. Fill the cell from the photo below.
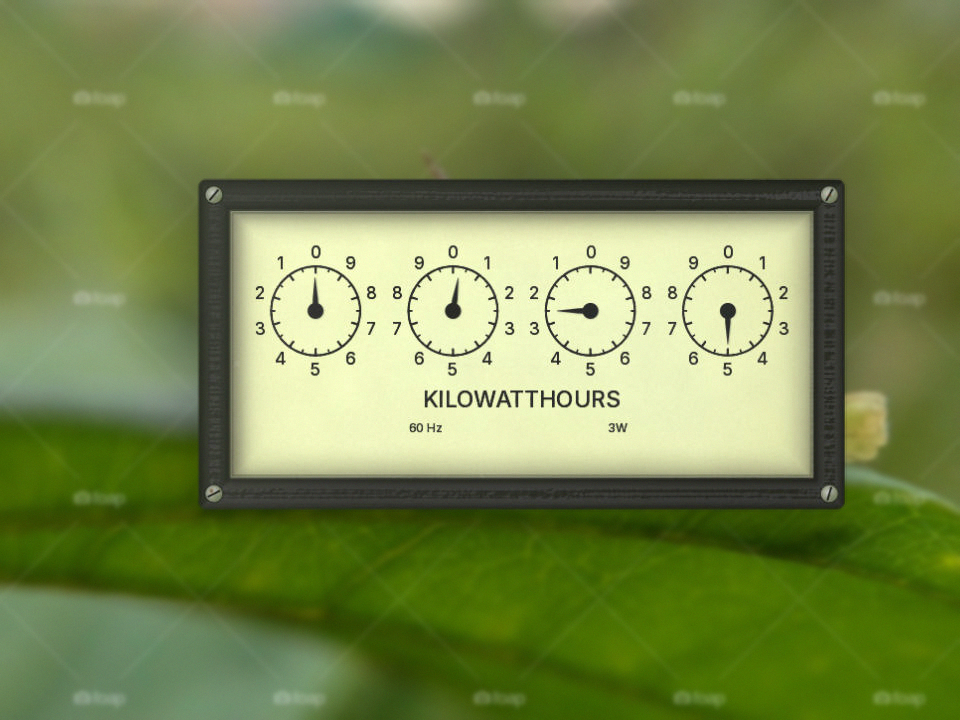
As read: kWh 25
